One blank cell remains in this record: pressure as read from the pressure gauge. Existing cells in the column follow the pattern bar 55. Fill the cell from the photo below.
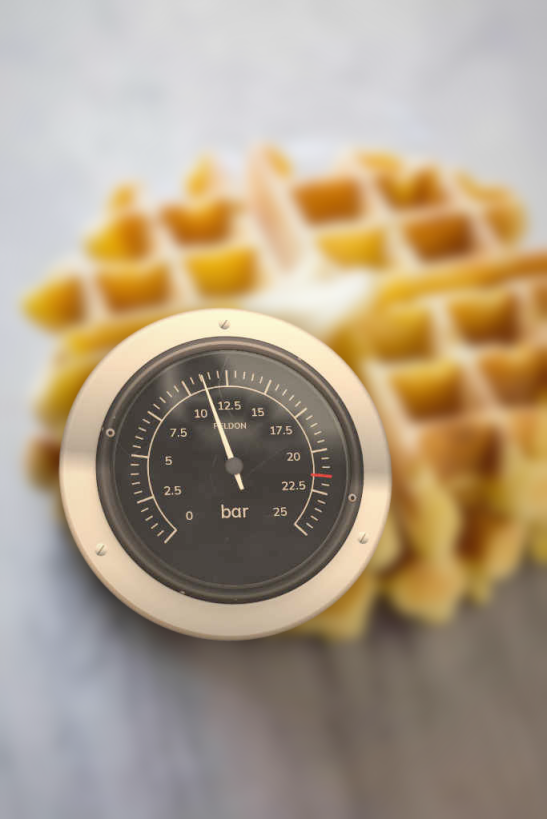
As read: bar 11
